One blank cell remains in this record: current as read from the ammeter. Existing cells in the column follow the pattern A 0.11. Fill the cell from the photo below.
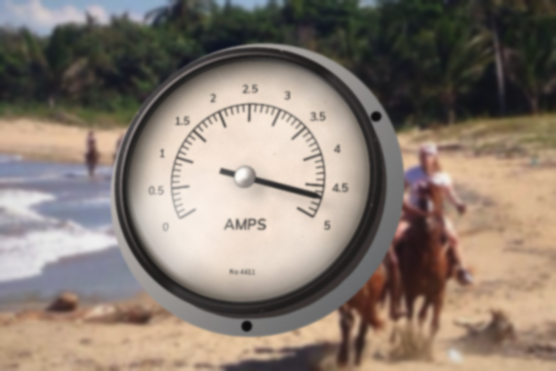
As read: A 4.7
